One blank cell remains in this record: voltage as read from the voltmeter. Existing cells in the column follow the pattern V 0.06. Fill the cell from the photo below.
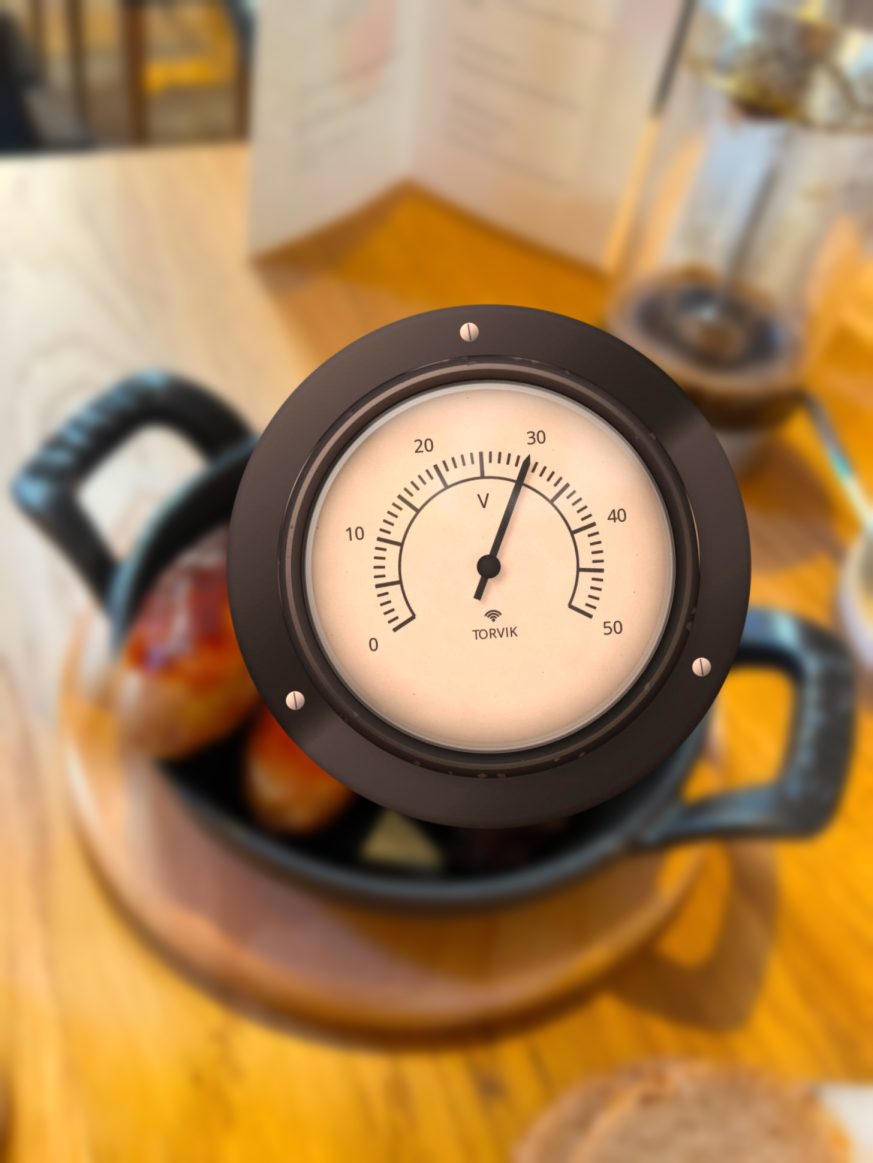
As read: V 30
